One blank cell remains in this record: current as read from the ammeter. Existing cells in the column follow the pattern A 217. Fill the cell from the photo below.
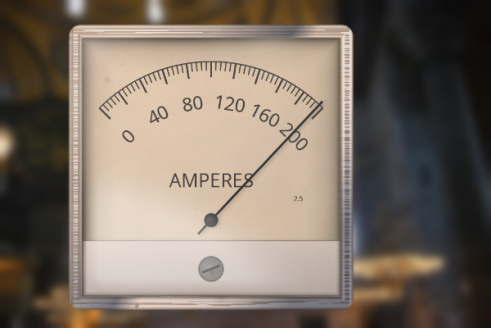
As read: A 196
